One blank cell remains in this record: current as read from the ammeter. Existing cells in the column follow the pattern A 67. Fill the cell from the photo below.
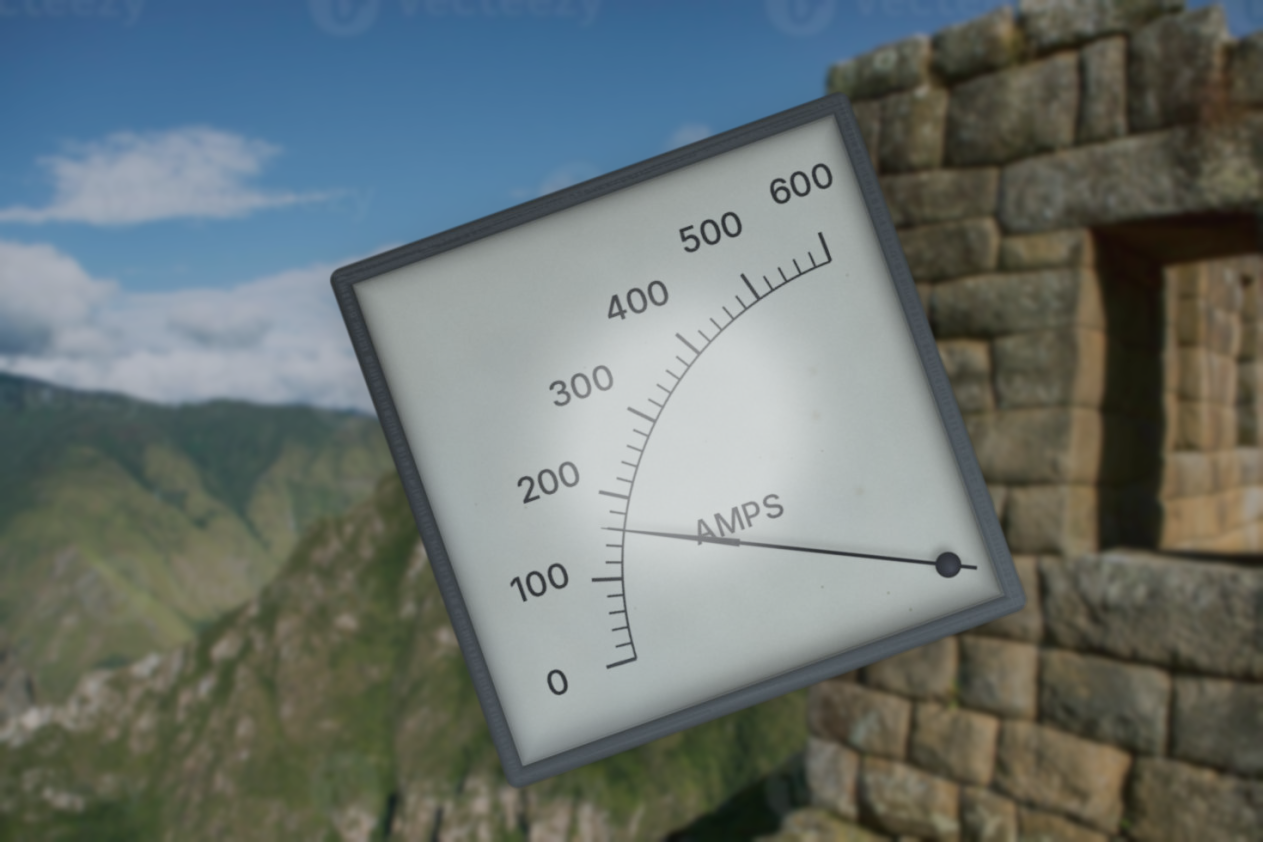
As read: A 160
